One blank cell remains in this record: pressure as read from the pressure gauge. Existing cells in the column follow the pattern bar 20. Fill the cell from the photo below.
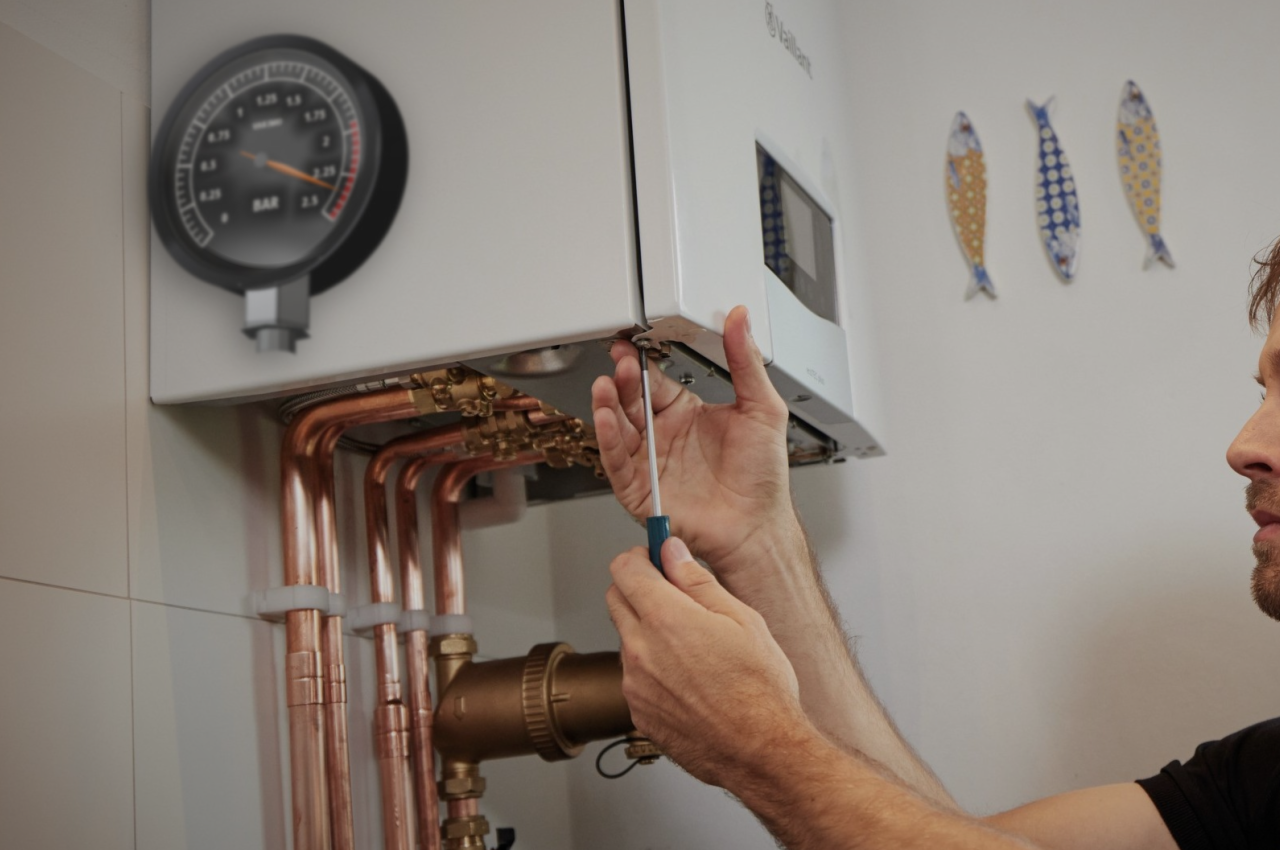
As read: bar 2.35
